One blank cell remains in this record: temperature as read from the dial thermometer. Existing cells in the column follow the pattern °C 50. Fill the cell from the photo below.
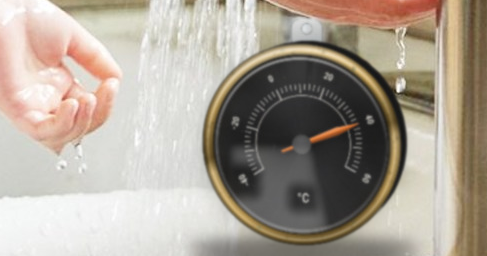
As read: °C 40
